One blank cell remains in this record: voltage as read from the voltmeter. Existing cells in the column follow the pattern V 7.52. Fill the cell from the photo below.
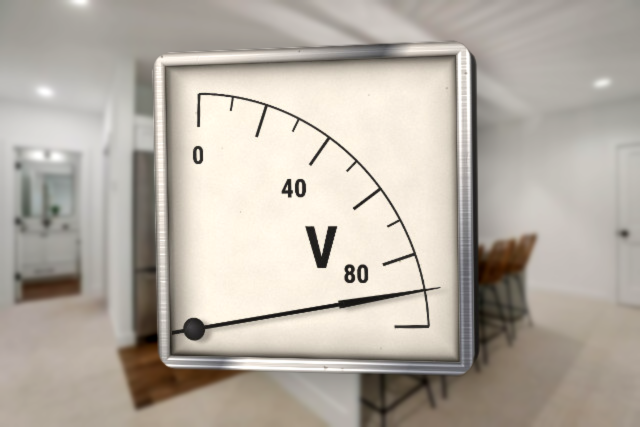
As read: V 90
